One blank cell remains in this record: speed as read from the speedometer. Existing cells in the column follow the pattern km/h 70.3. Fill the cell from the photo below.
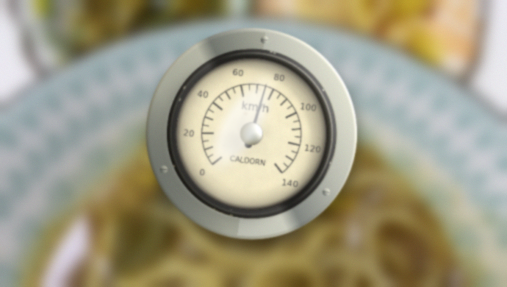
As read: km/h 75
